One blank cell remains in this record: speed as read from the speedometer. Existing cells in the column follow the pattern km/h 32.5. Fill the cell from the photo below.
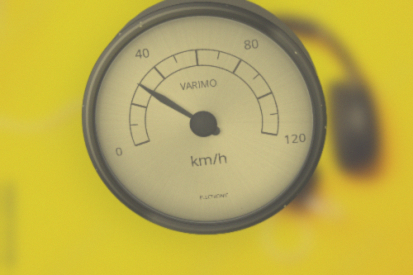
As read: km/h 30
